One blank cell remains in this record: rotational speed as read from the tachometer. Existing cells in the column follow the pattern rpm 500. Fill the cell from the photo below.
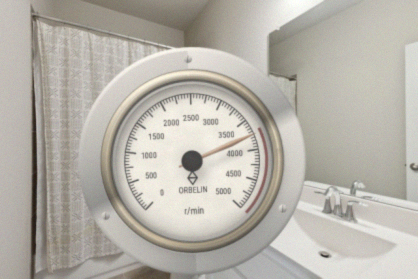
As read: rpm 3750
